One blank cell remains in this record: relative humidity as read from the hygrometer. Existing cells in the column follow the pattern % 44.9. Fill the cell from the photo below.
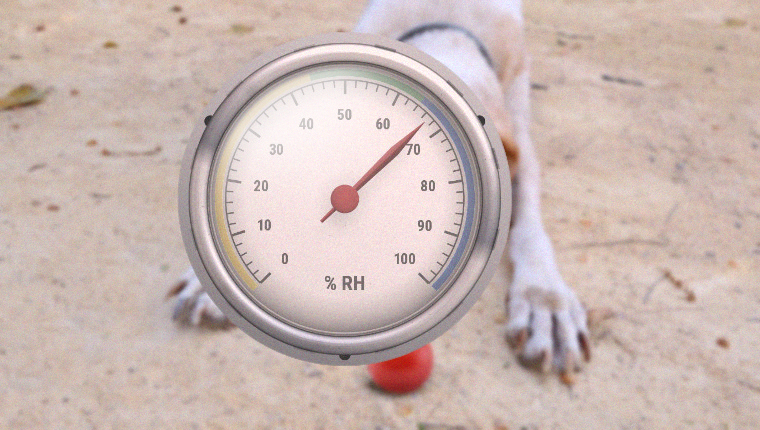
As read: % 67
